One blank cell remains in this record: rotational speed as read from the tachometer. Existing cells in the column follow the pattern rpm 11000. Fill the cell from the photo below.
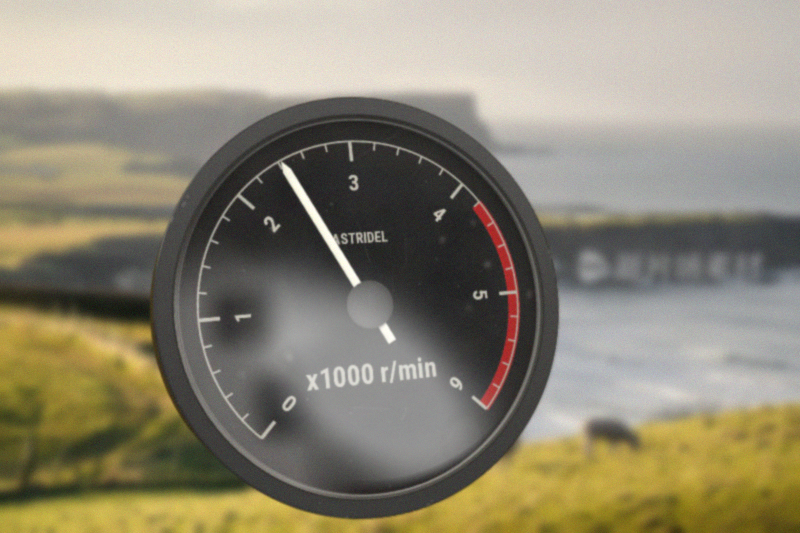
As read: rpm 2400
